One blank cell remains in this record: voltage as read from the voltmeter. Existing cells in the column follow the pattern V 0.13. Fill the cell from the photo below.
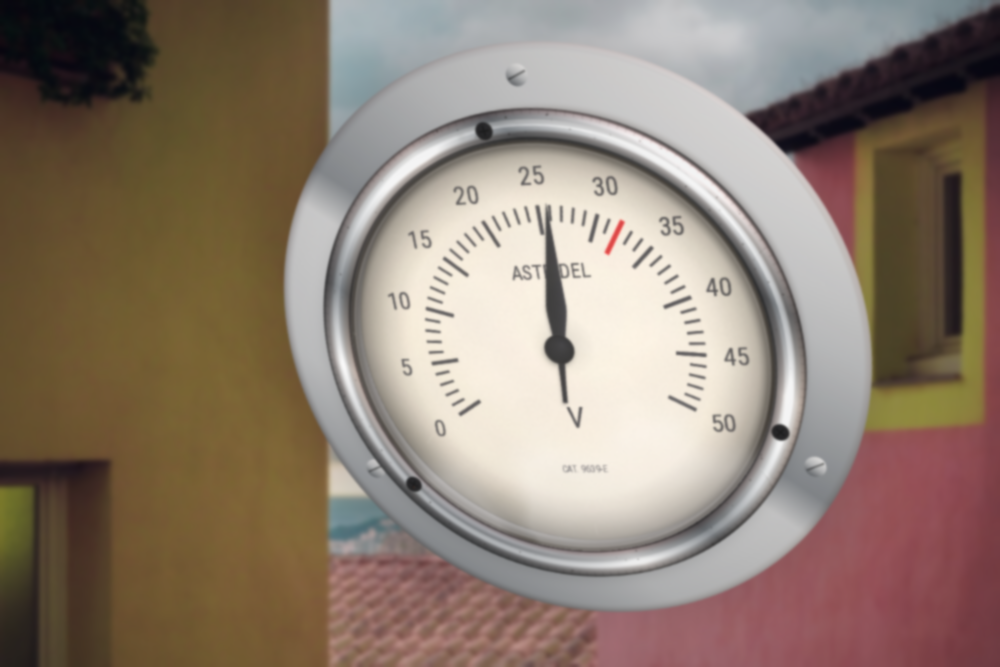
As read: V 26
